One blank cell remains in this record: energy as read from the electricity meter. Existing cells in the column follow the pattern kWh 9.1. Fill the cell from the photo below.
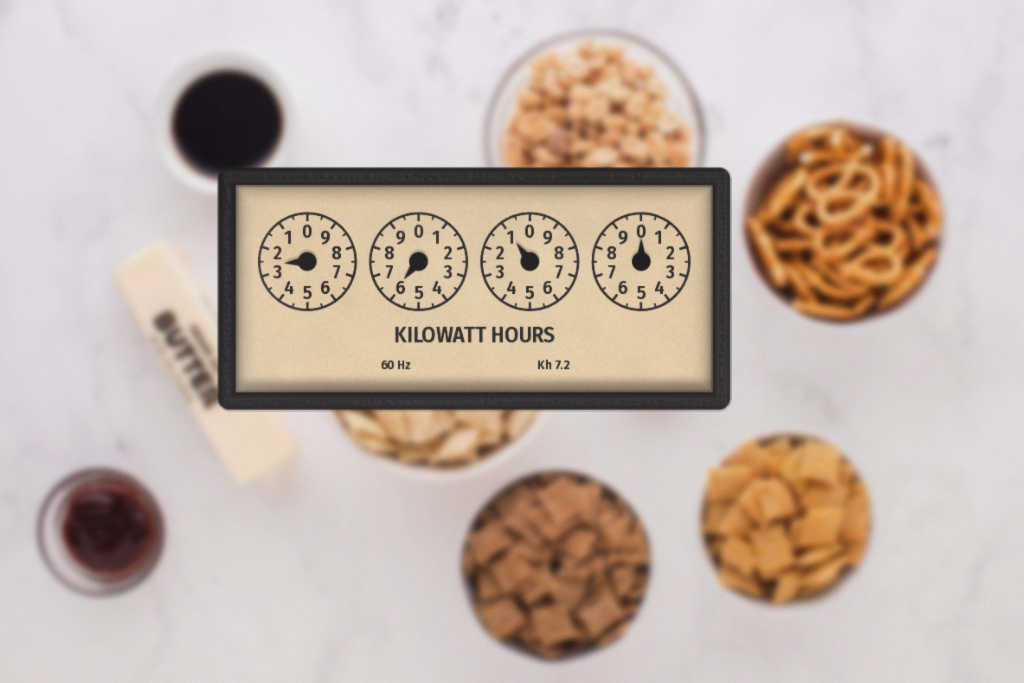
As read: kWh 2610
